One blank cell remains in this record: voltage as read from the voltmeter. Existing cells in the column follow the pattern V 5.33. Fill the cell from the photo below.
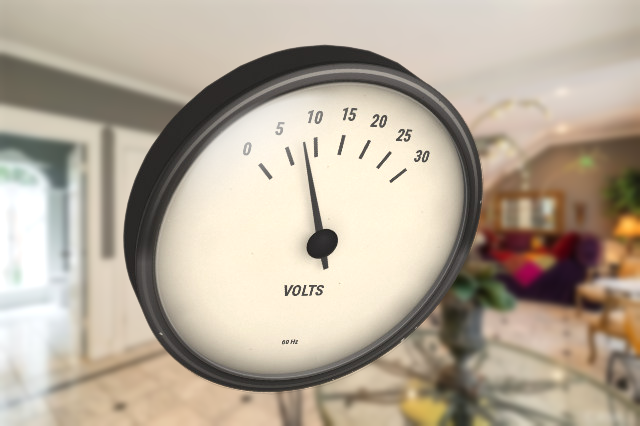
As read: V 7.5
